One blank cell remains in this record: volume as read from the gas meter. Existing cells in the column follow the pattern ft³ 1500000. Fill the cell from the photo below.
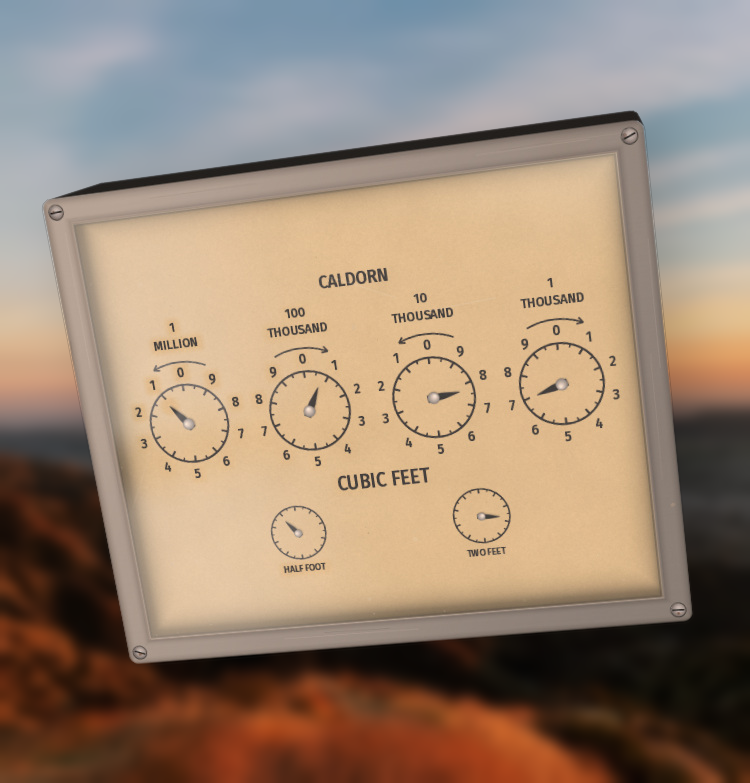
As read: ft³ 107700
